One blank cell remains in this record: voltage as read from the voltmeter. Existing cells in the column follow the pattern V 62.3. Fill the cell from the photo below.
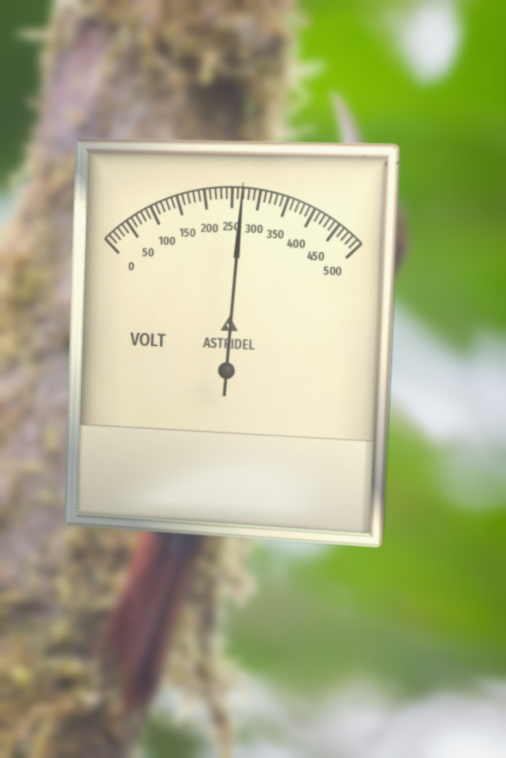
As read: V 270
